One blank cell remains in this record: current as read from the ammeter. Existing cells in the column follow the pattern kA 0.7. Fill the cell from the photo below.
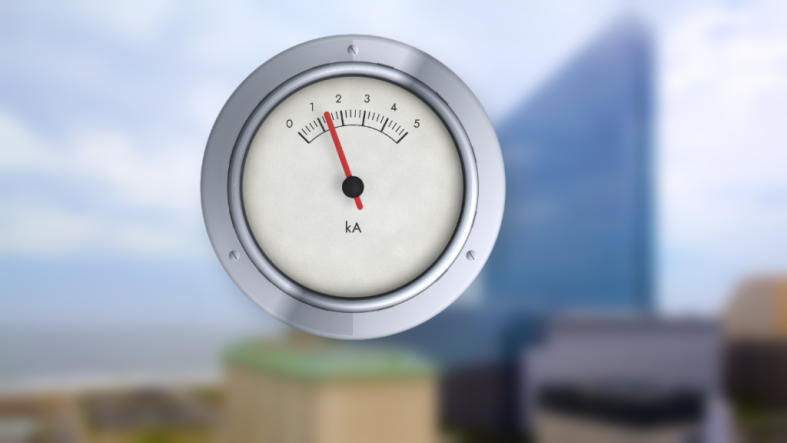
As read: kA 1.4
